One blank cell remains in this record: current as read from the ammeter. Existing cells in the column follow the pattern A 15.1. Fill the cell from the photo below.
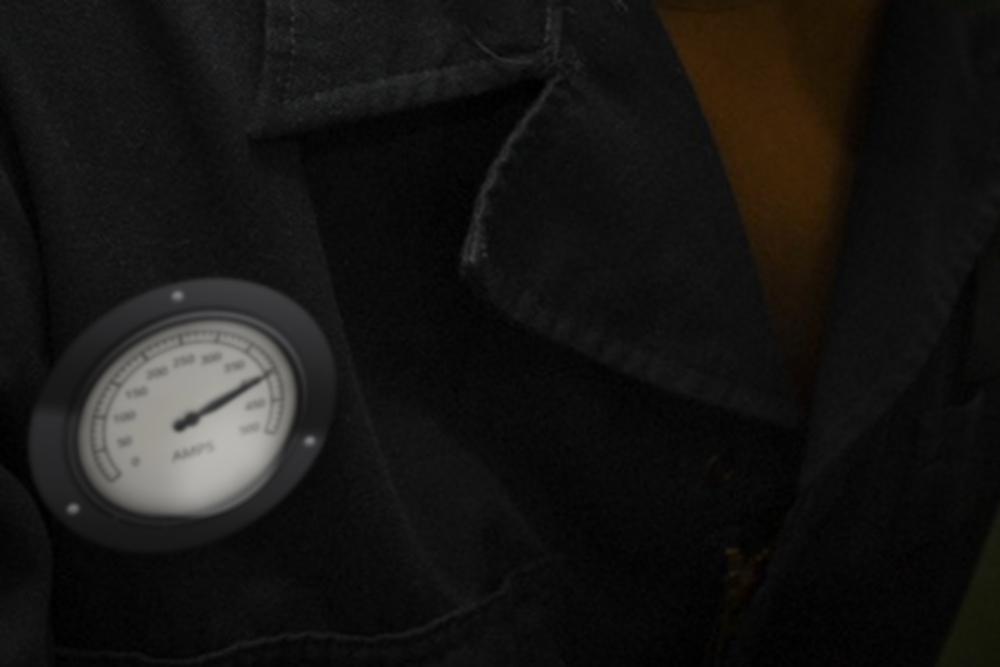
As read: A 400
